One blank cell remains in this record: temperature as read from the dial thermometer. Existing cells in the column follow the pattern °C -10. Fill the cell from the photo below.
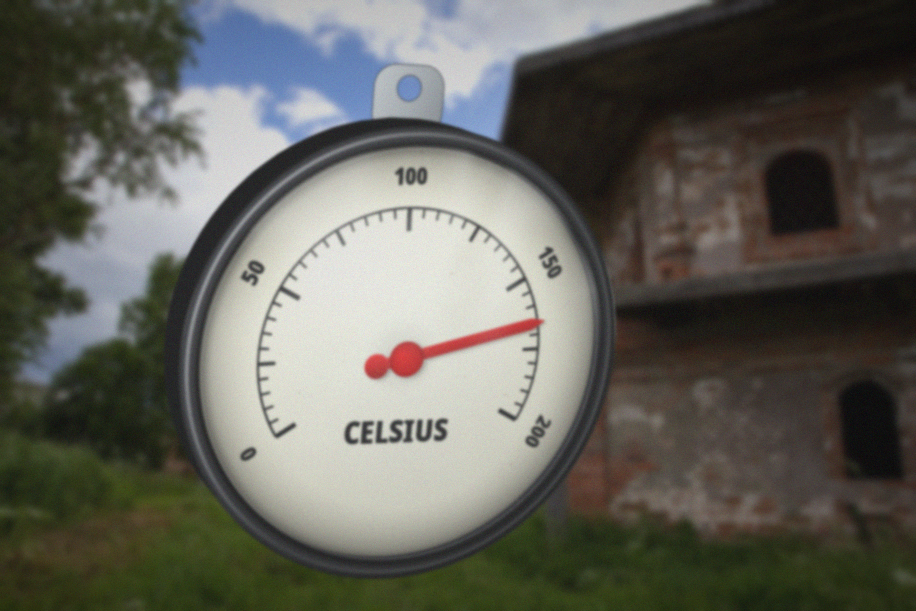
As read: °C 165
